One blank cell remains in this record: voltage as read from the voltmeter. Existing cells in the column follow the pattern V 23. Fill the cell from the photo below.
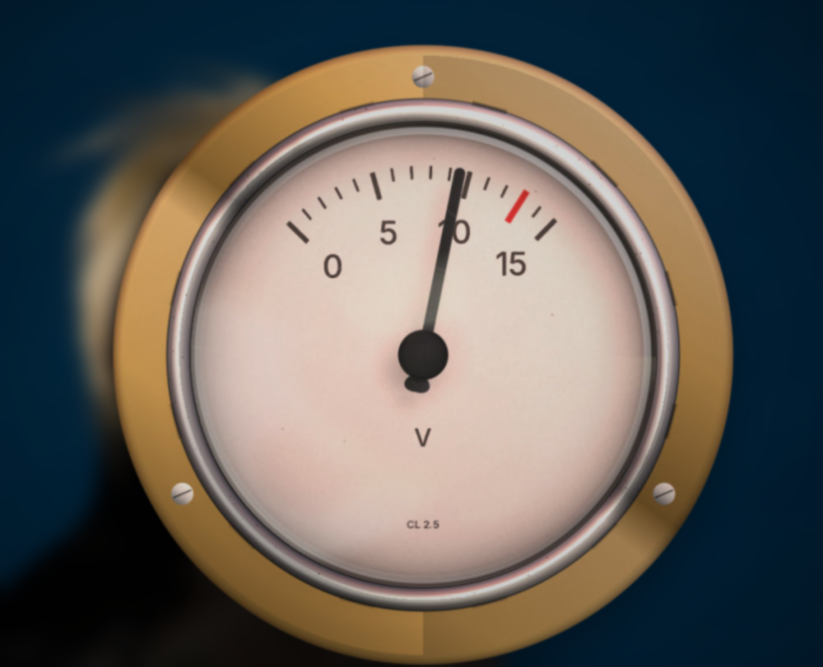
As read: V 9.5
